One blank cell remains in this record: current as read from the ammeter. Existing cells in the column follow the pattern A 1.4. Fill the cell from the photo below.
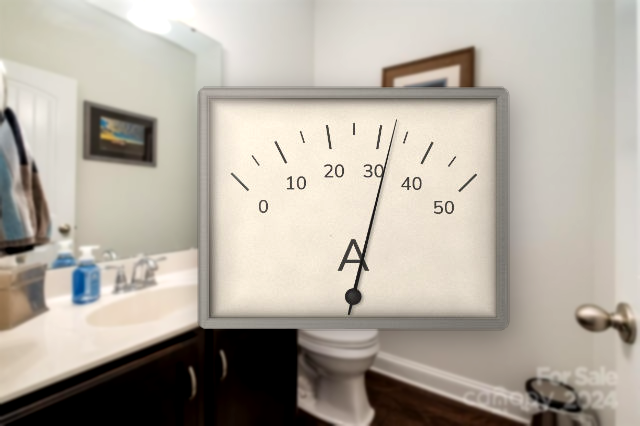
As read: A 32.5
